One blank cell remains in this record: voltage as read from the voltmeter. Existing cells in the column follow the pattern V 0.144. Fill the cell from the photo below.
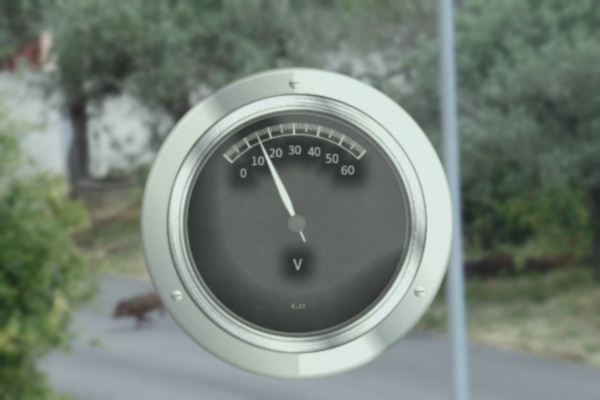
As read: V 15
